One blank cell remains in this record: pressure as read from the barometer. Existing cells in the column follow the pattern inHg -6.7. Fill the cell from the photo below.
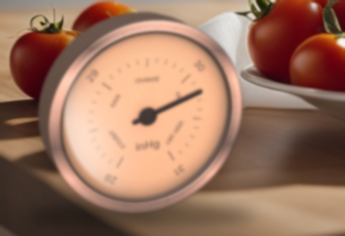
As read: inHg 30.2
